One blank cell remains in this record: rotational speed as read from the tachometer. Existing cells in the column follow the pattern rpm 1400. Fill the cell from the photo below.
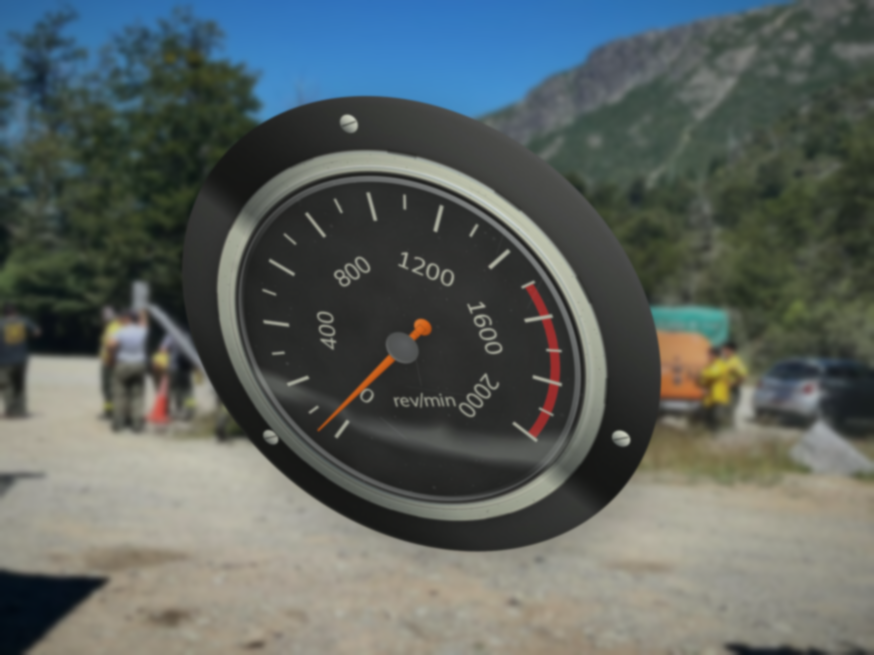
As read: rpm 50
